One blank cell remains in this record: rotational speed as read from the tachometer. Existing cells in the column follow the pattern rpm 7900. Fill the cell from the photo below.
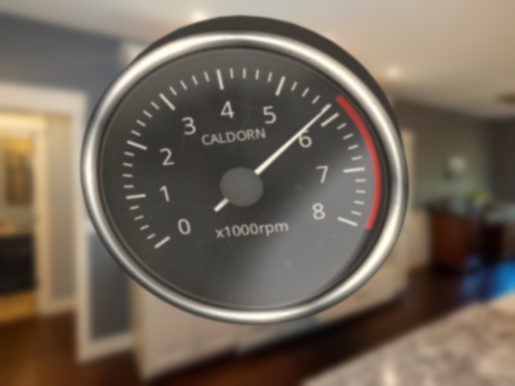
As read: rpm 5800
